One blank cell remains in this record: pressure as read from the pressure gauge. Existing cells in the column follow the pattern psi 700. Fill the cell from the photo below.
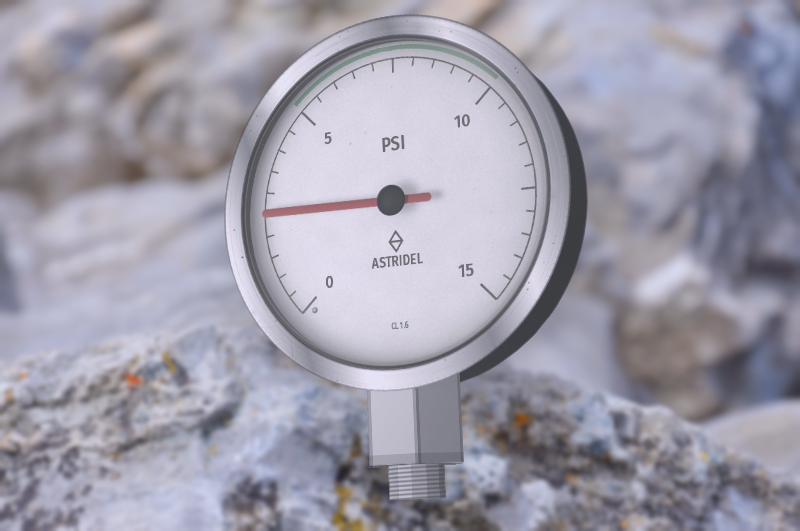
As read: psi 2.5
